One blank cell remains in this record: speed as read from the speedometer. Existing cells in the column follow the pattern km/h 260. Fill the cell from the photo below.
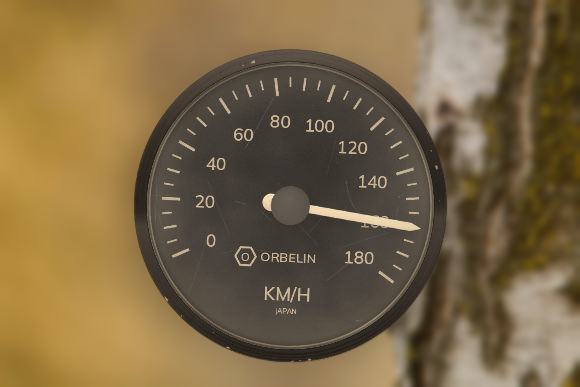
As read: km/h 160
